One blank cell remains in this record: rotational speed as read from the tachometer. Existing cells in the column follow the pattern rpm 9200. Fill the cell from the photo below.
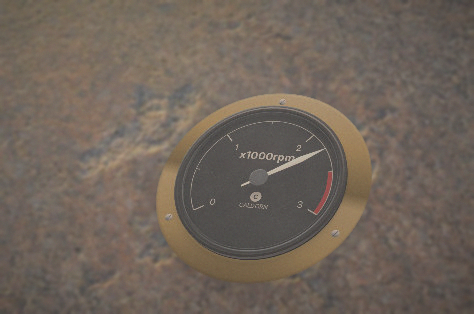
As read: rpm 2250
